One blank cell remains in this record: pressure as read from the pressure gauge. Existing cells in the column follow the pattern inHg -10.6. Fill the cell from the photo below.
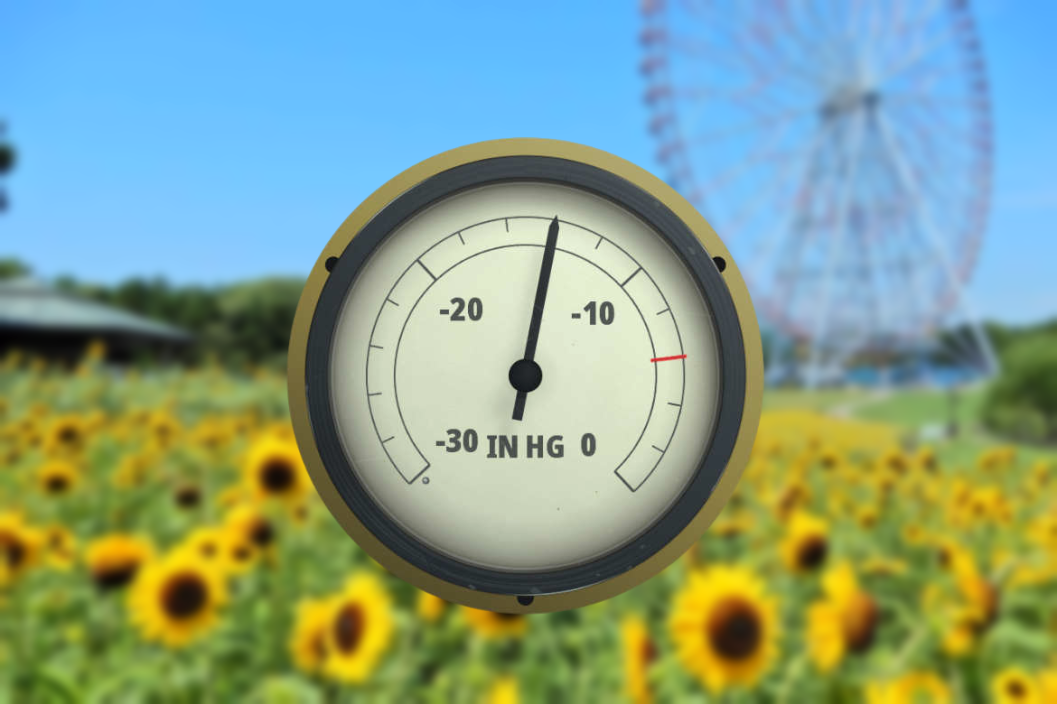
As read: inHg -14
